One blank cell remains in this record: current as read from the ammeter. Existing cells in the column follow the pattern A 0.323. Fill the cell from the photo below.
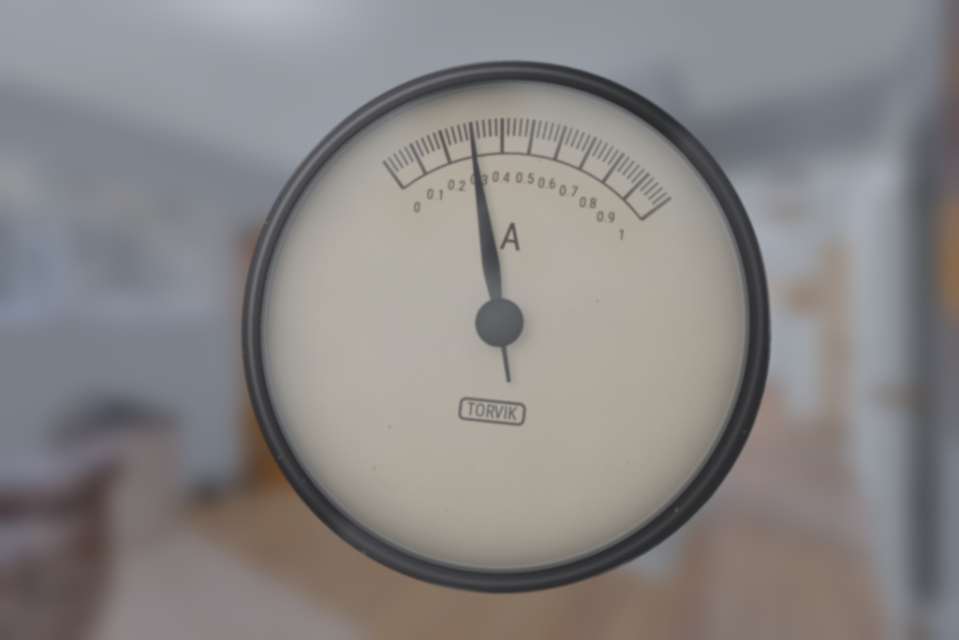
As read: A 0.3
